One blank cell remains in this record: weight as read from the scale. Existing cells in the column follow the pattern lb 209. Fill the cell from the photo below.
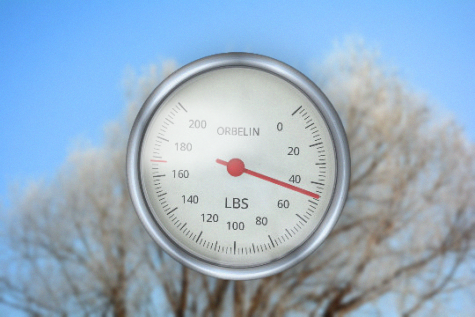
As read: lb 46
